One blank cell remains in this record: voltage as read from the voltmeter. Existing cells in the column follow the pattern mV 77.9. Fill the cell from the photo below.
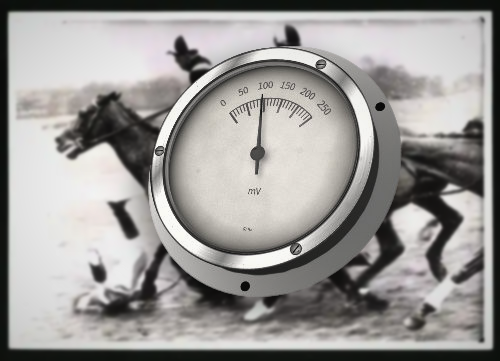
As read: mV 100
